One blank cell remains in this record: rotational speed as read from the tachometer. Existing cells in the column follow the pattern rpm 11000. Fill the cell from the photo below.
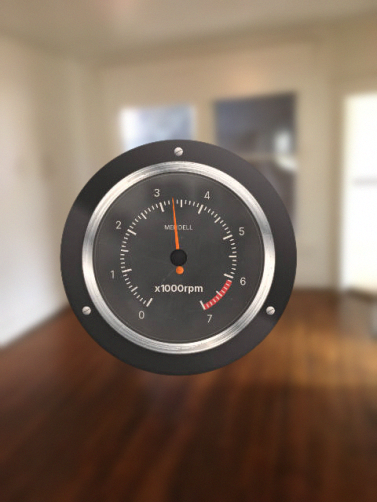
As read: rpm 3300
